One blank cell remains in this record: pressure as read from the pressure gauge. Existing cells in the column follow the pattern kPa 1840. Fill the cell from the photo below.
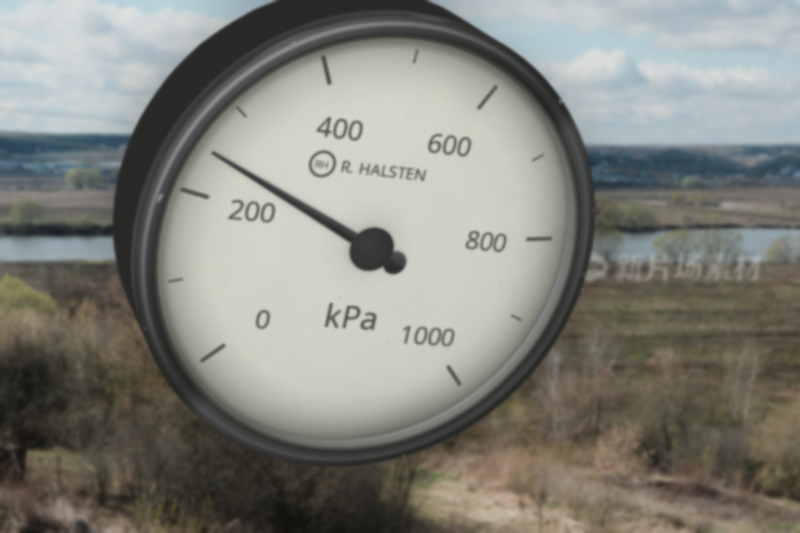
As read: kPa 250
